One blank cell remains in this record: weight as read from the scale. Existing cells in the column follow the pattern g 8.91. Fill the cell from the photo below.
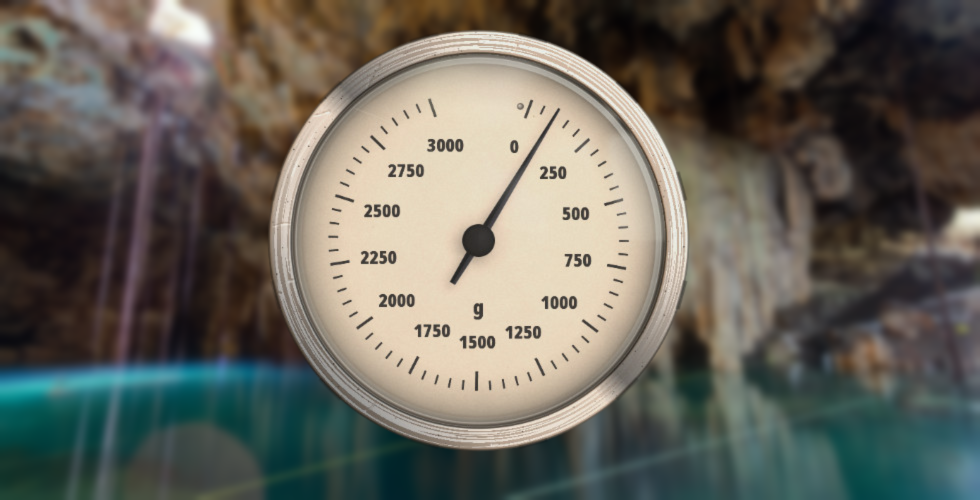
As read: g 100
